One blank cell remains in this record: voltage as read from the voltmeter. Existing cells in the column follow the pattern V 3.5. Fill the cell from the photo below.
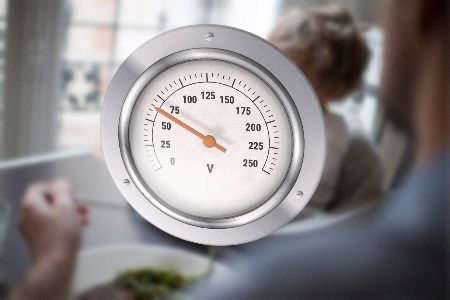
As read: V 65
